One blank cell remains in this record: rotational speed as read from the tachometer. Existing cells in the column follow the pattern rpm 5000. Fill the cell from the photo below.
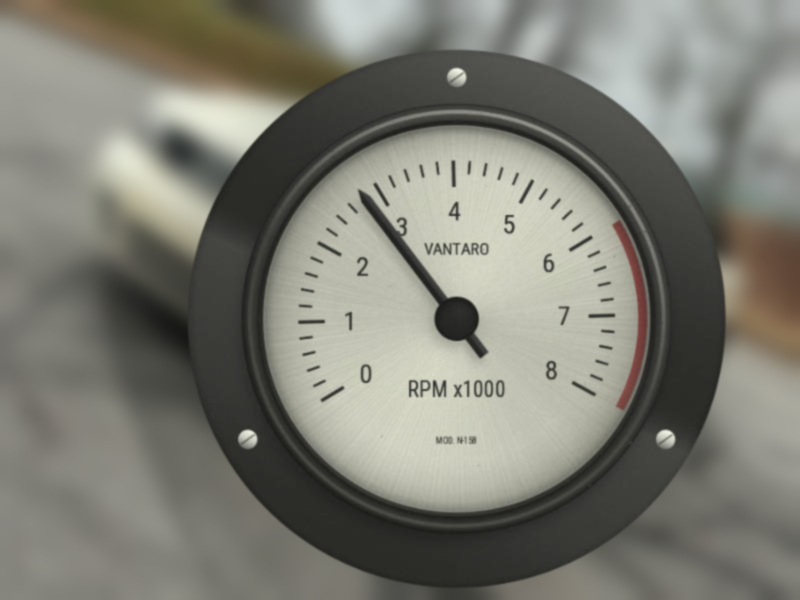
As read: rpm 2800
